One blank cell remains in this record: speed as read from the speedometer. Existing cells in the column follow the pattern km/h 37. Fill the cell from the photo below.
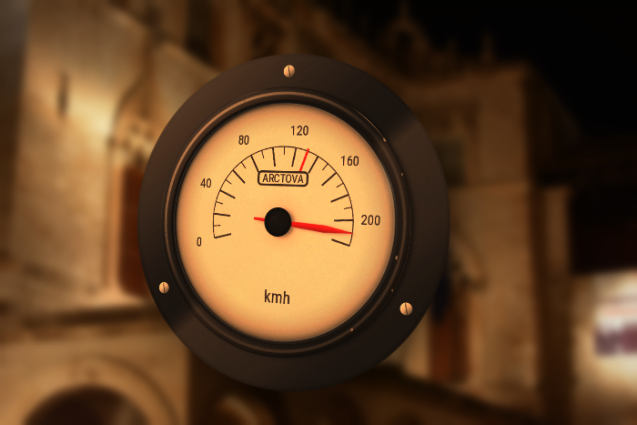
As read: km/h 210
